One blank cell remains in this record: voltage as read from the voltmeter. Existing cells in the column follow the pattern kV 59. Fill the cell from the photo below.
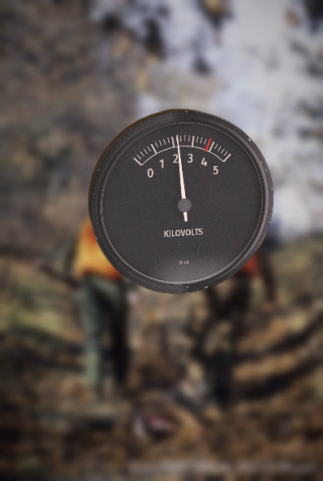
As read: kV 2.2
